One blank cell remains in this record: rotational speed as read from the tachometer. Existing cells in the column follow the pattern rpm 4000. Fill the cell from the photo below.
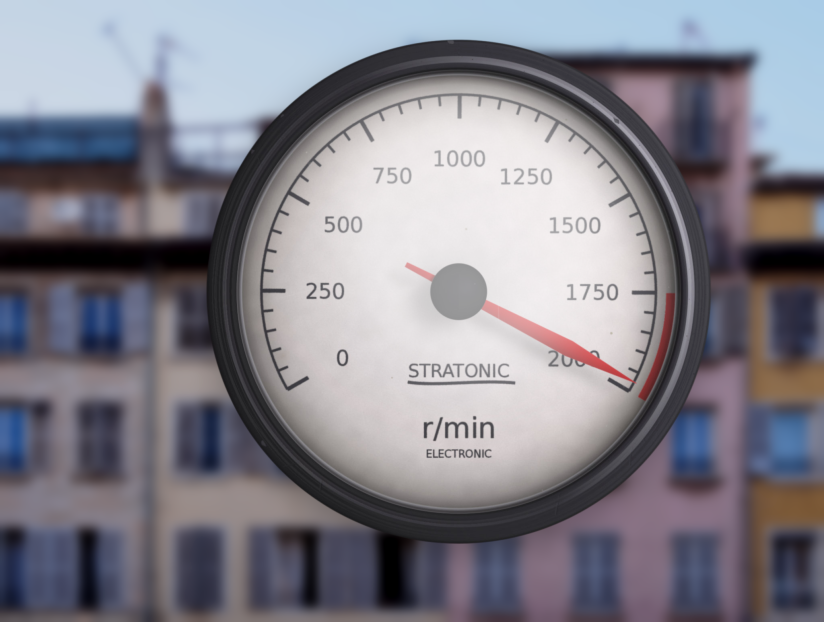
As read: rpm 1975
